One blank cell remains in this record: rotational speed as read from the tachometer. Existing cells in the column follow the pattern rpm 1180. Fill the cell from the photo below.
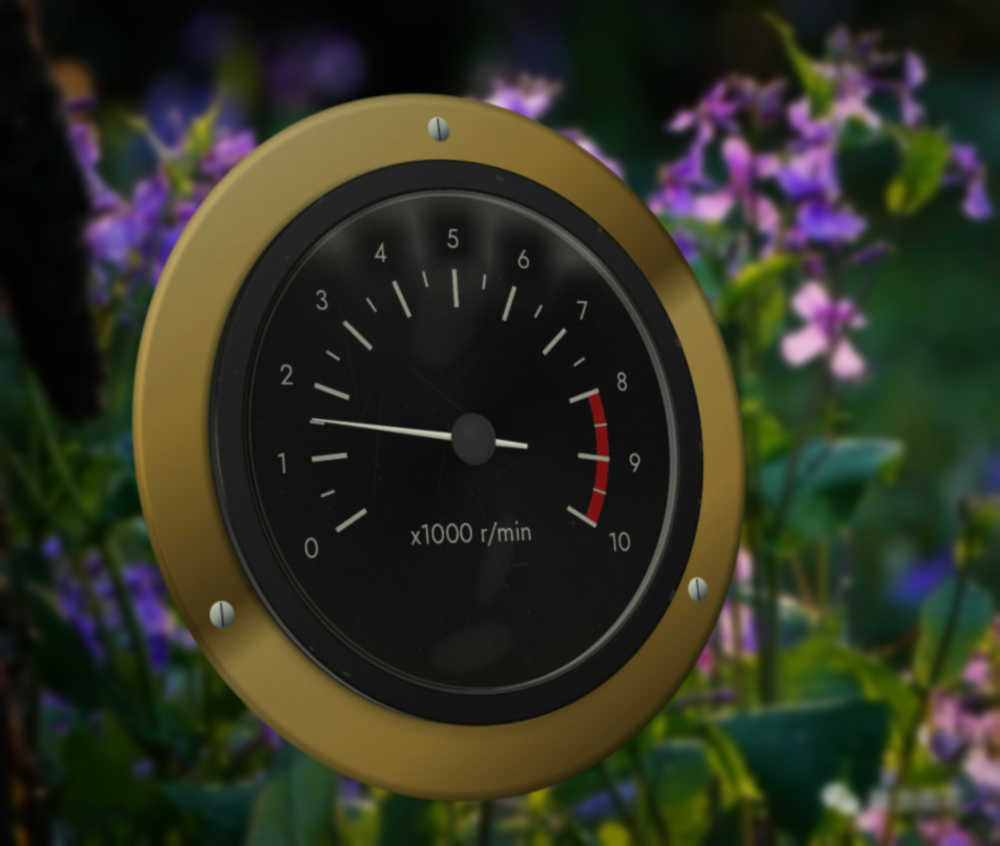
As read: rpm 1500
